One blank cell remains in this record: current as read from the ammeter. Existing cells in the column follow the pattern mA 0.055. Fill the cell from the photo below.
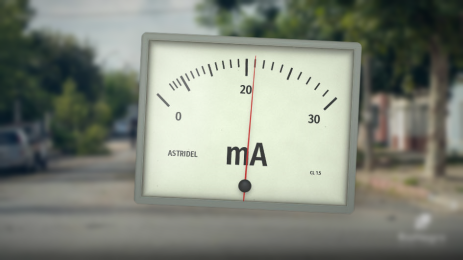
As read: mA 21
